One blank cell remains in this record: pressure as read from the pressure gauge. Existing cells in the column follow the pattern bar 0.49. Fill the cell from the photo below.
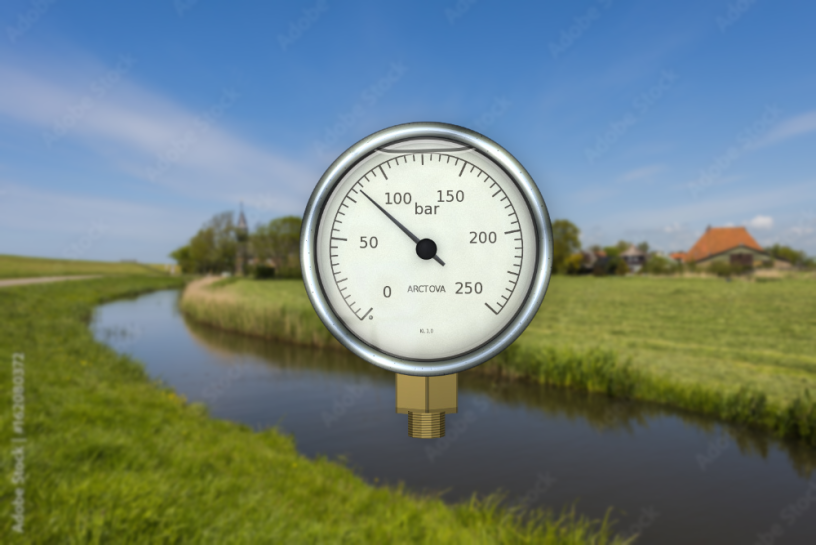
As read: bar 82.5
